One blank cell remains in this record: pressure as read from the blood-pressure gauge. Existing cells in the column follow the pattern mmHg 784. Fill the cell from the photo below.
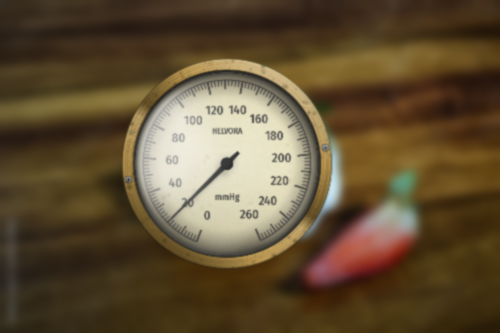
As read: mmHg 20
